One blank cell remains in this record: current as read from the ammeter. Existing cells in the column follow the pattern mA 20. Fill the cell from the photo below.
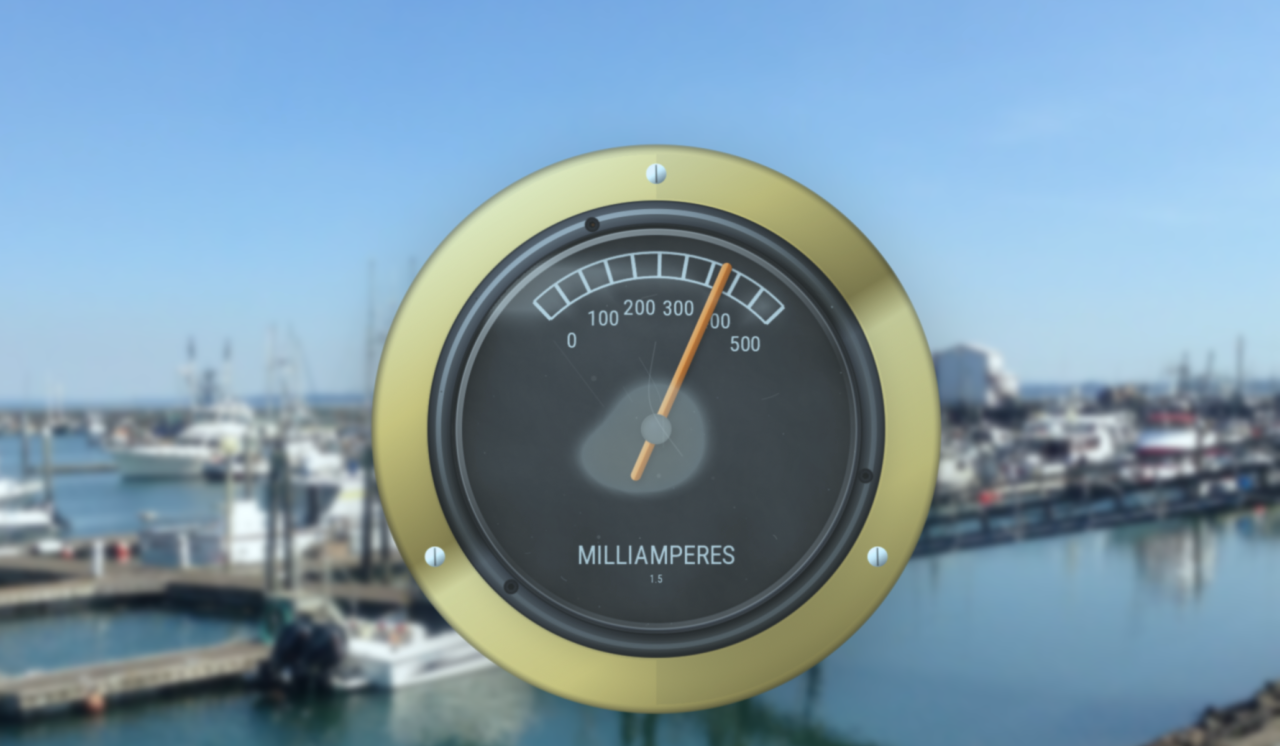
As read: mA 375
